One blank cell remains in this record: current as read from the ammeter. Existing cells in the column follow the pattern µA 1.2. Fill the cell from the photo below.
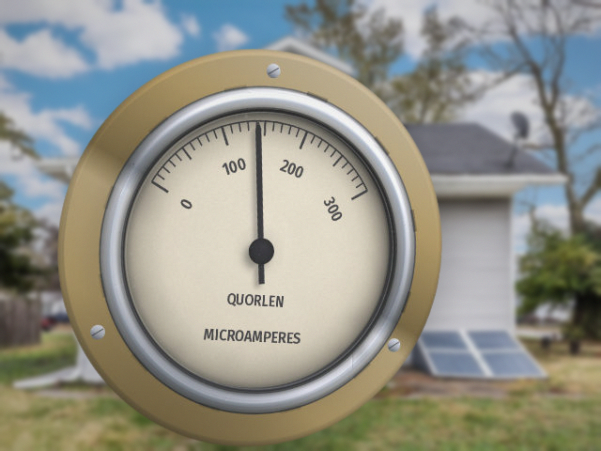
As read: µA 140
